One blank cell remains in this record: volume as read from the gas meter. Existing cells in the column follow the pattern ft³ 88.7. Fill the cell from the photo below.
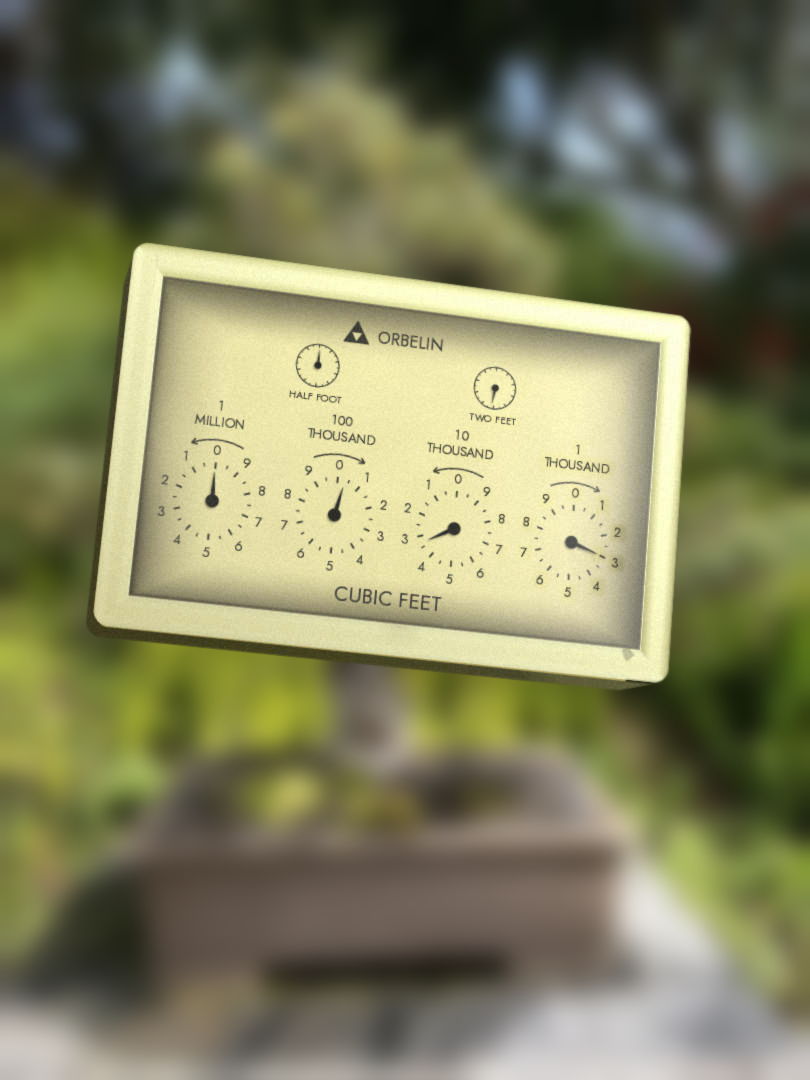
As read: ft³ 3300
